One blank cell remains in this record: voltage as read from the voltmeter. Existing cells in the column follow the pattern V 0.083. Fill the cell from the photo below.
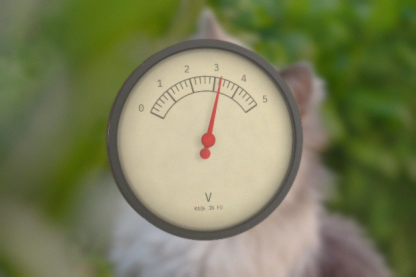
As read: V 3.2
